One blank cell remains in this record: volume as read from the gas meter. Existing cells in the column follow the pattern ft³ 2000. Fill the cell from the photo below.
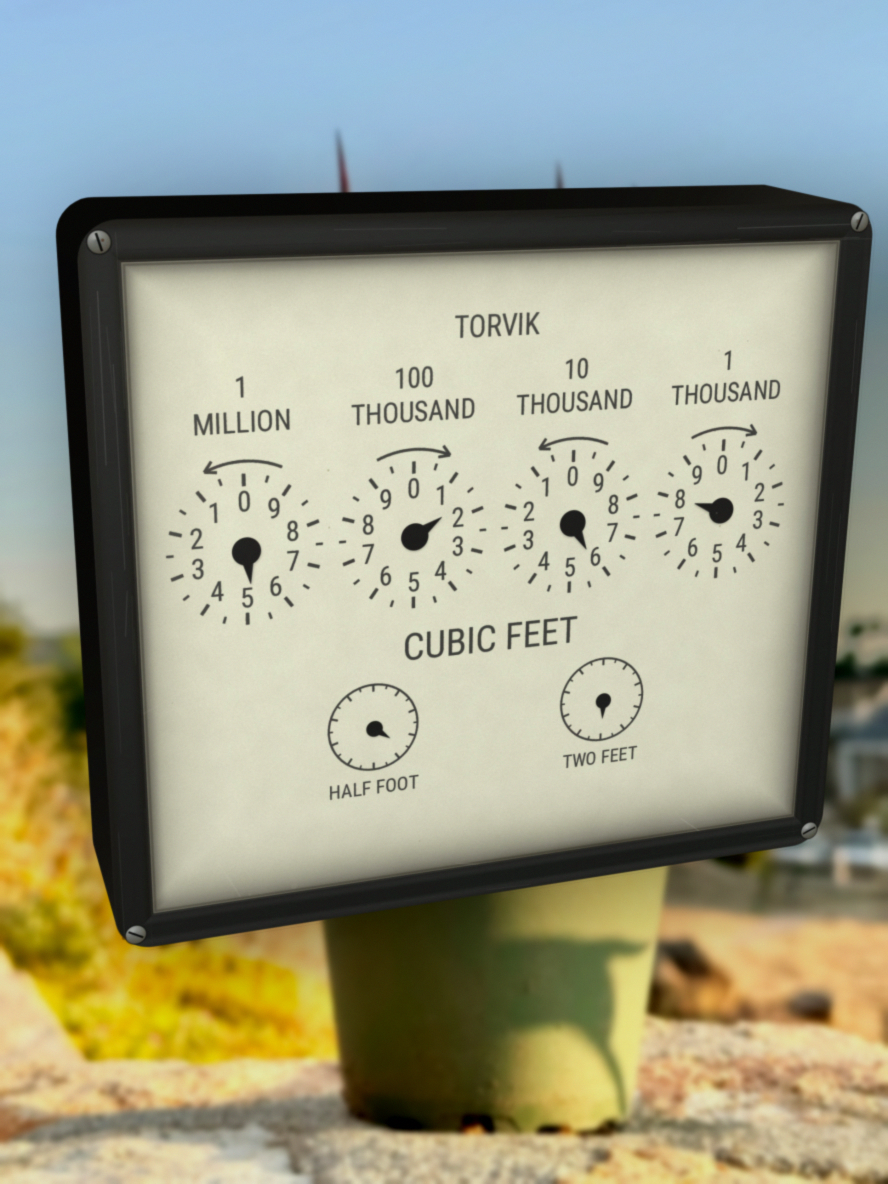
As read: ft³ 515800
